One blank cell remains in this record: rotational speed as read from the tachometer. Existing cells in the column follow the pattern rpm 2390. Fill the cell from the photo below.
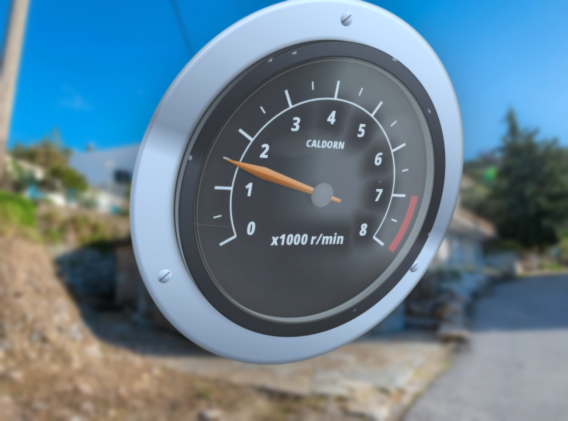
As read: rpm 1500
